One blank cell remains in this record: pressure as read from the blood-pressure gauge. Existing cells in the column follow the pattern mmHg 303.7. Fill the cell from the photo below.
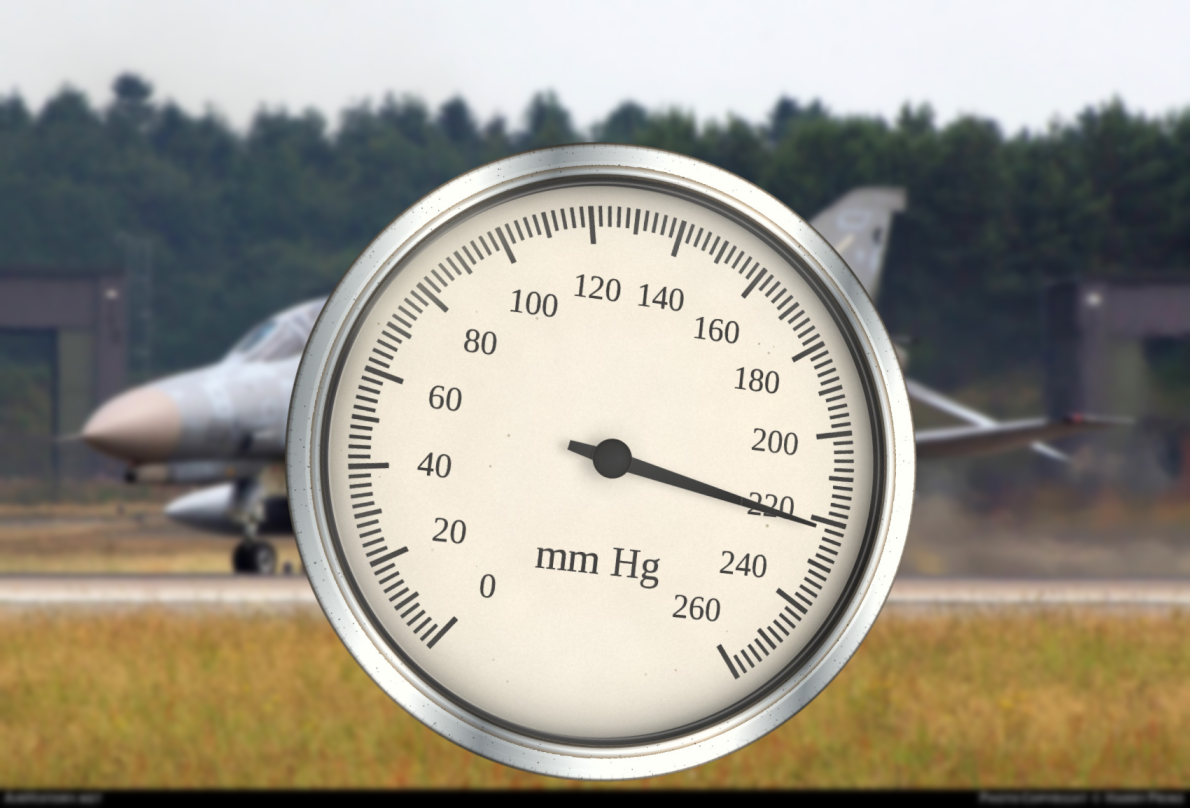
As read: mmHg 222
